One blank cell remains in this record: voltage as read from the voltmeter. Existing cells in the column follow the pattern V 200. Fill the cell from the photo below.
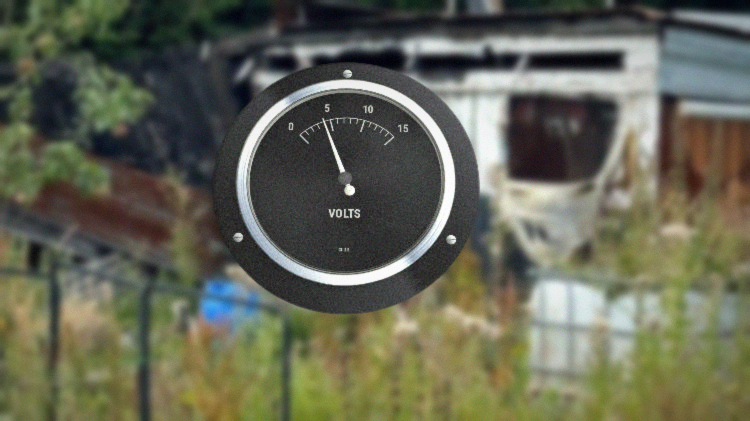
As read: V 4
